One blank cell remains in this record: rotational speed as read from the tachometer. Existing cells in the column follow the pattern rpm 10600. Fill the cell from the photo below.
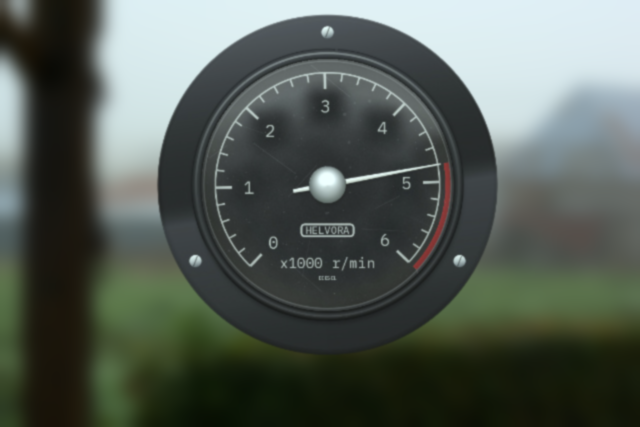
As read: rpm 4800
